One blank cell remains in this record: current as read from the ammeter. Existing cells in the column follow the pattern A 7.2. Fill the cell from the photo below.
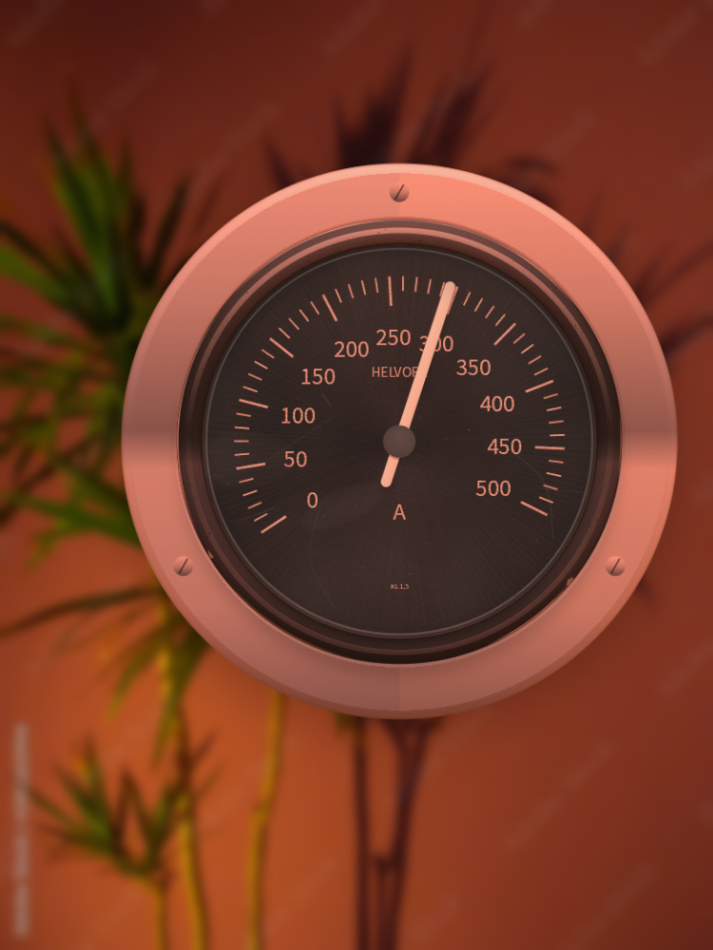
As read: A 295
